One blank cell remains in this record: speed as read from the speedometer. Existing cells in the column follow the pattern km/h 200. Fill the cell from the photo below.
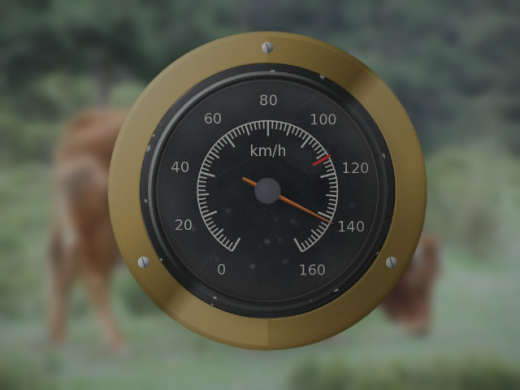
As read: km/h 142
